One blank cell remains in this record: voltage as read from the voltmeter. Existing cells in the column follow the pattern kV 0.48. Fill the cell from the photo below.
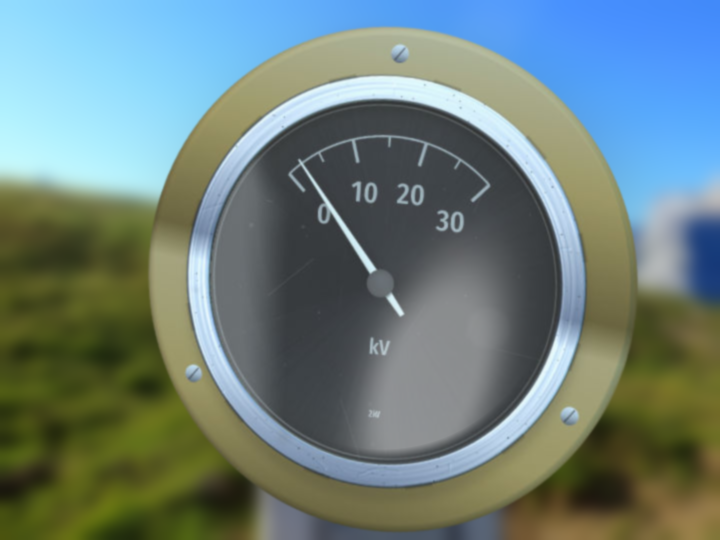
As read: kV 2.5
